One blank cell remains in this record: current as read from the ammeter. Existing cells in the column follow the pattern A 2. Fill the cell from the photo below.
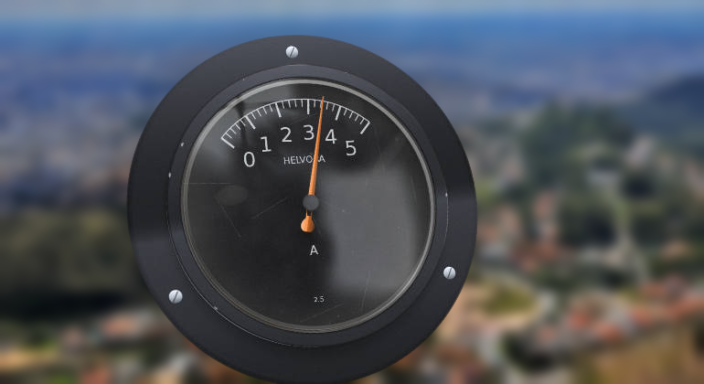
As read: A 3.4
